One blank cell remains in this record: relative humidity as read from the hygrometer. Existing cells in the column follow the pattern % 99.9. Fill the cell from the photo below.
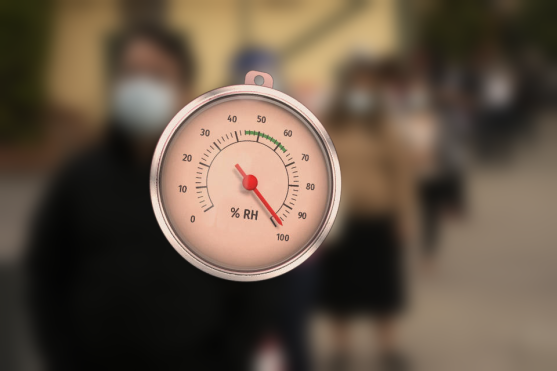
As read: % 98
